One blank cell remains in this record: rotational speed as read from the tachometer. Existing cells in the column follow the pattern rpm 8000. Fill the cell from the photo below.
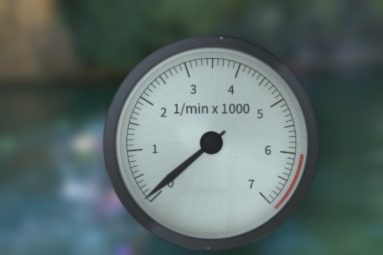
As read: rpm 100
